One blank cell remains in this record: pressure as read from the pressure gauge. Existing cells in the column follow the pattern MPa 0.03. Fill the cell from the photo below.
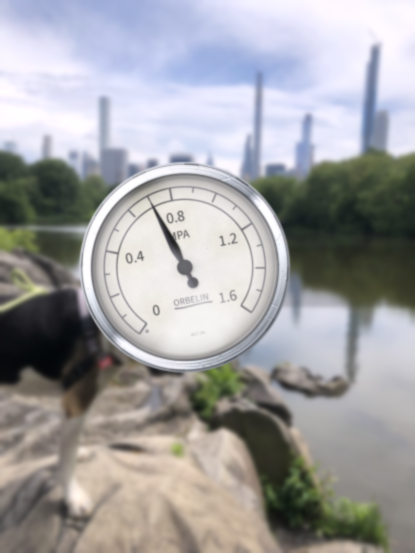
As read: MPa 0.7
